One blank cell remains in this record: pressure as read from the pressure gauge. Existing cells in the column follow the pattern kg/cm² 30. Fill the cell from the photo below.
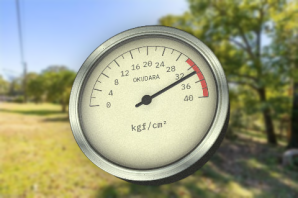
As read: kg/cm² 34
